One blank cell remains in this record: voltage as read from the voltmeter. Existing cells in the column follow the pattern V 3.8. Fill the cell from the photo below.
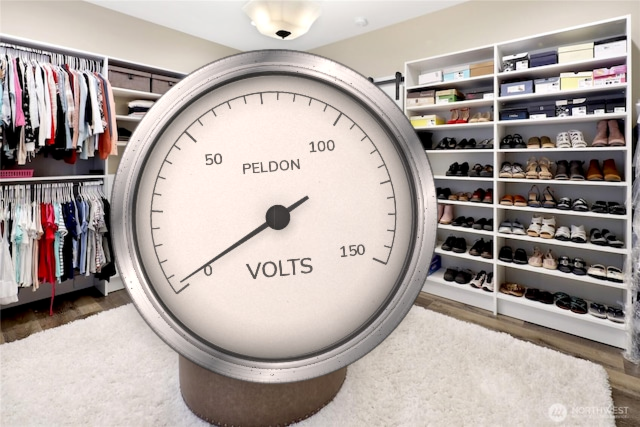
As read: V 2.5
